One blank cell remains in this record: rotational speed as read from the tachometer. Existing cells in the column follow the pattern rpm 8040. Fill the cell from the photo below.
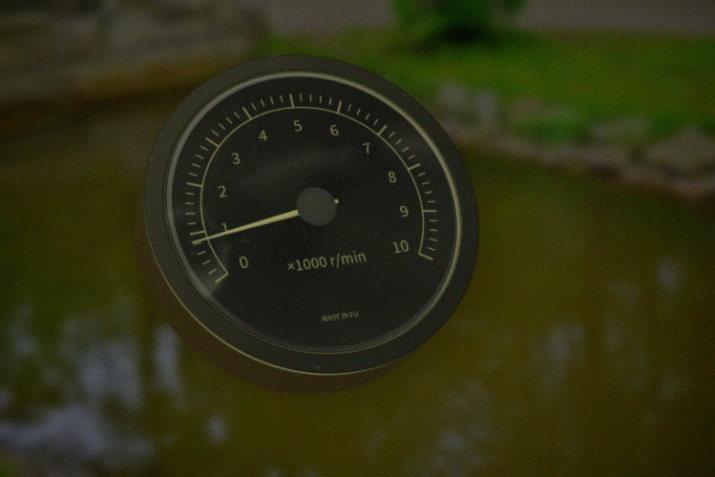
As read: rpm 800
